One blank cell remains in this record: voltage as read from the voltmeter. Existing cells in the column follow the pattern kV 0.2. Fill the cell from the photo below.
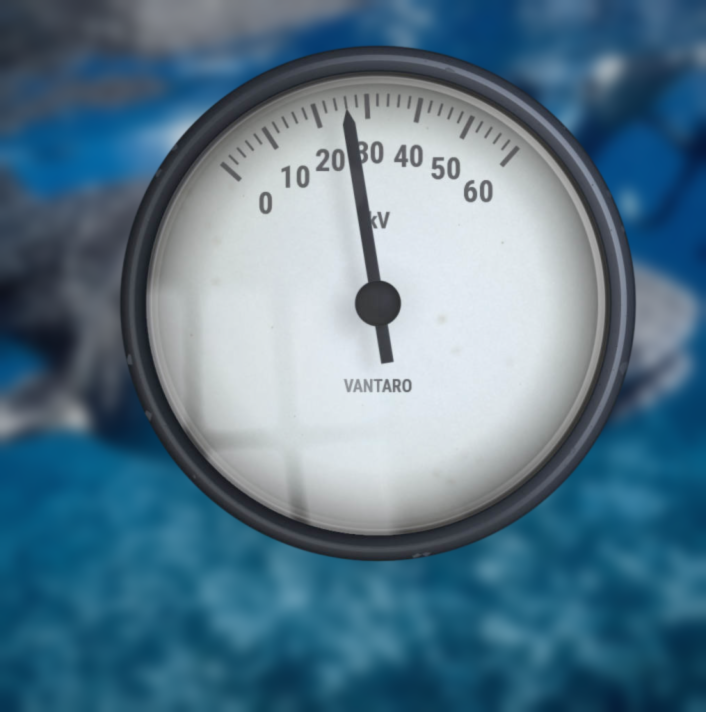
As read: kV 26
